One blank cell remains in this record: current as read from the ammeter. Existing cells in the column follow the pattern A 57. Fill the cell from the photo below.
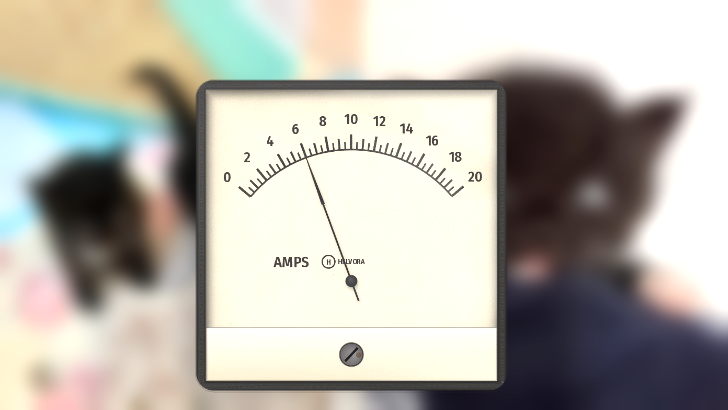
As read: A 6
